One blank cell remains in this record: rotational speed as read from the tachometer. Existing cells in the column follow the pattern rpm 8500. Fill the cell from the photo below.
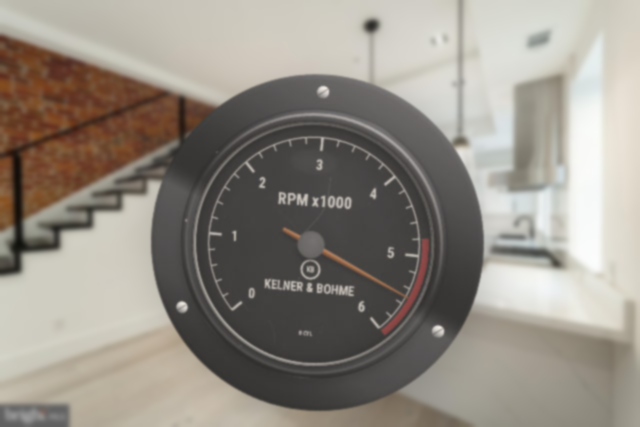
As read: rpm 5500
